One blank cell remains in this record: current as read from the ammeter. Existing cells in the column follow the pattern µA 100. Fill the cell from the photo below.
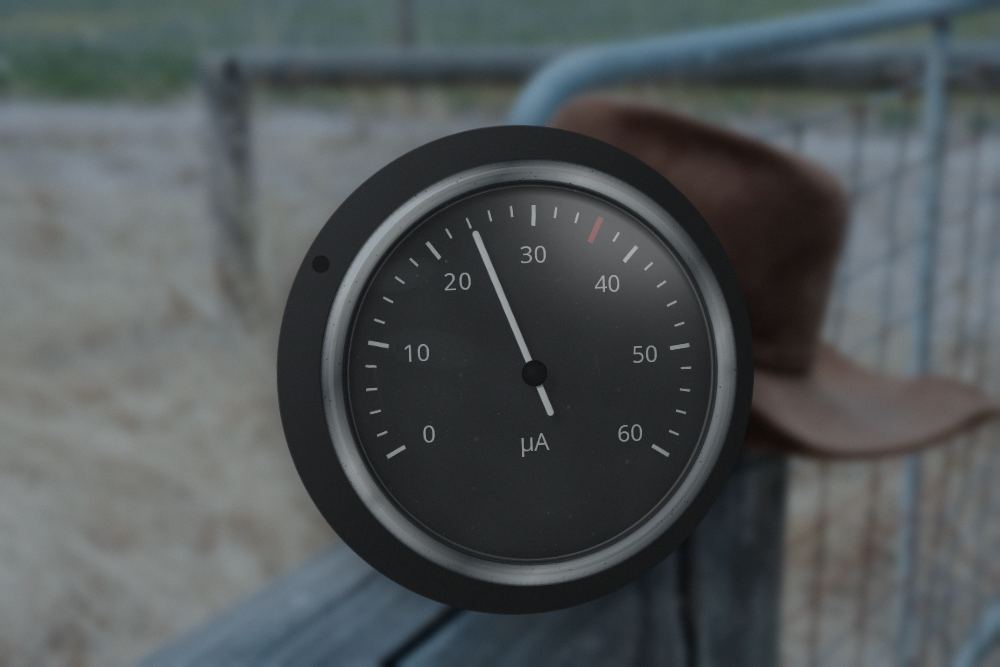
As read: µA 24
